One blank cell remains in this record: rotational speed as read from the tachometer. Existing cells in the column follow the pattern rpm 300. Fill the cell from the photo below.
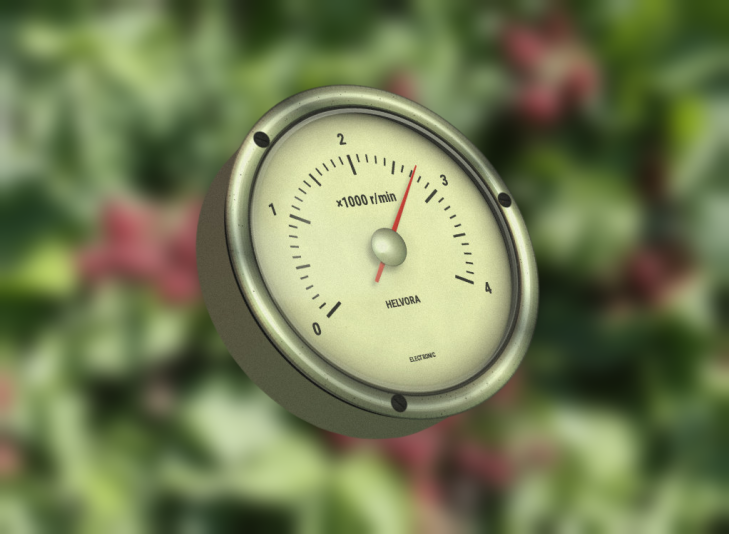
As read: rpm 2700
